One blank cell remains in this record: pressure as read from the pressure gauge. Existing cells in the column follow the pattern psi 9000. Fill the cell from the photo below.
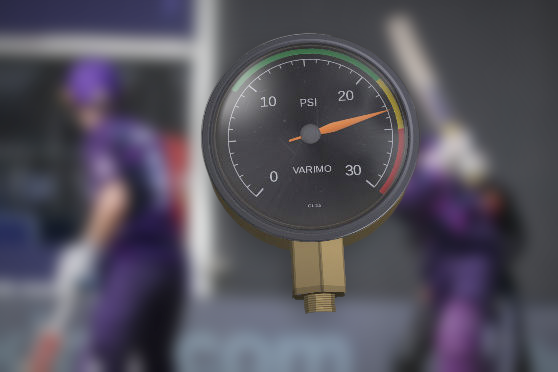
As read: psi 23.5
